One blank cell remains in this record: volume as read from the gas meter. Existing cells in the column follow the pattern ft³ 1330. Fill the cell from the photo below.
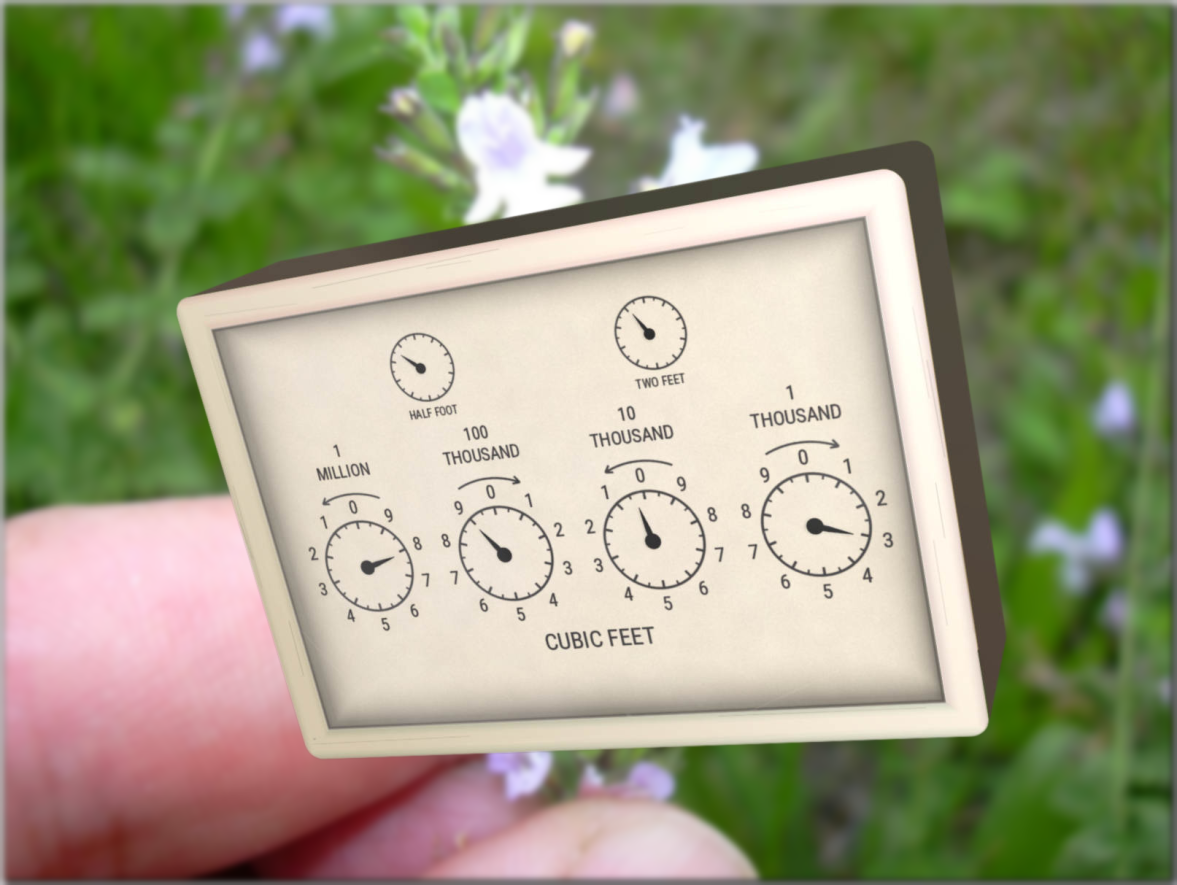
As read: ft³ 790300
